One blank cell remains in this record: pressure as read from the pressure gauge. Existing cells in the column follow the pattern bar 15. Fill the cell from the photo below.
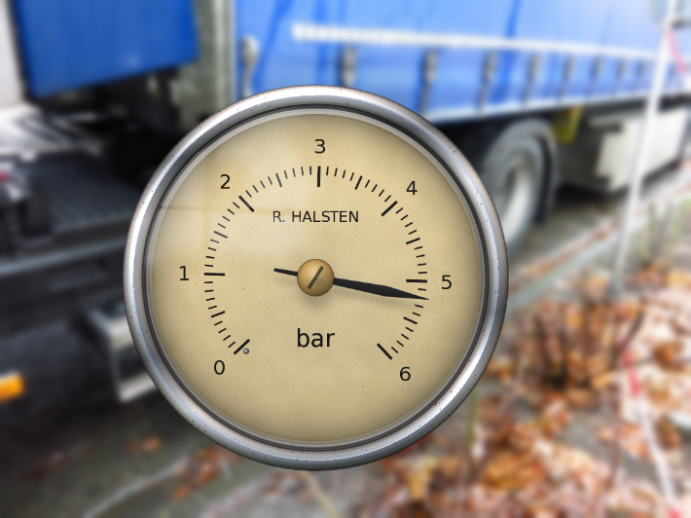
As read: bar 5.2
